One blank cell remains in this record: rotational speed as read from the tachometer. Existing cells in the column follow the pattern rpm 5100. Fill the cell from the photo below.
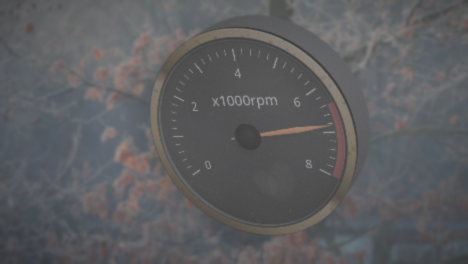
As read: rpm 6800
